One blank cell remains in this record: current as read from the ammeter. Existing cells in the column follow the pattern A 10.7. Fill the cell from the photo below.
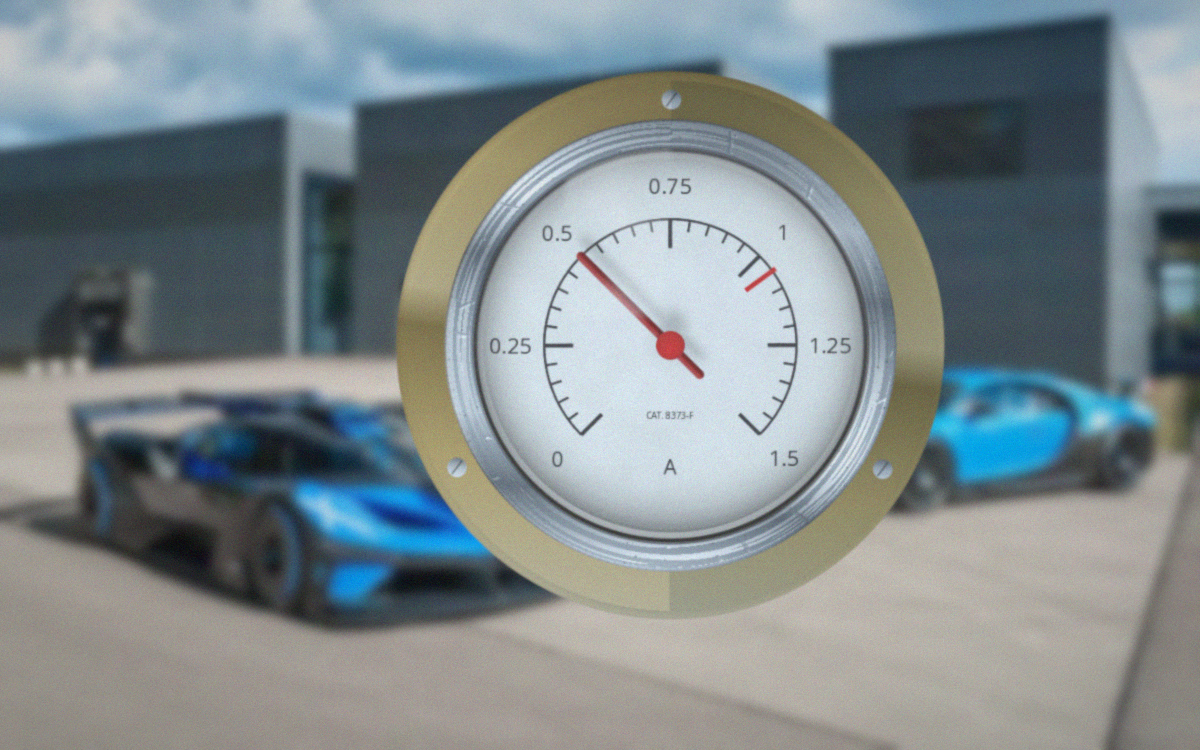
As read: A 0.5
